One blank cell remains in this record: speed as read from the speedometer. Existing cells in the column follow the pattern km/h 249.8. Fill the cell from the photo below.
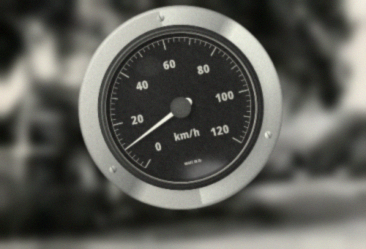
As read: km/h 10
